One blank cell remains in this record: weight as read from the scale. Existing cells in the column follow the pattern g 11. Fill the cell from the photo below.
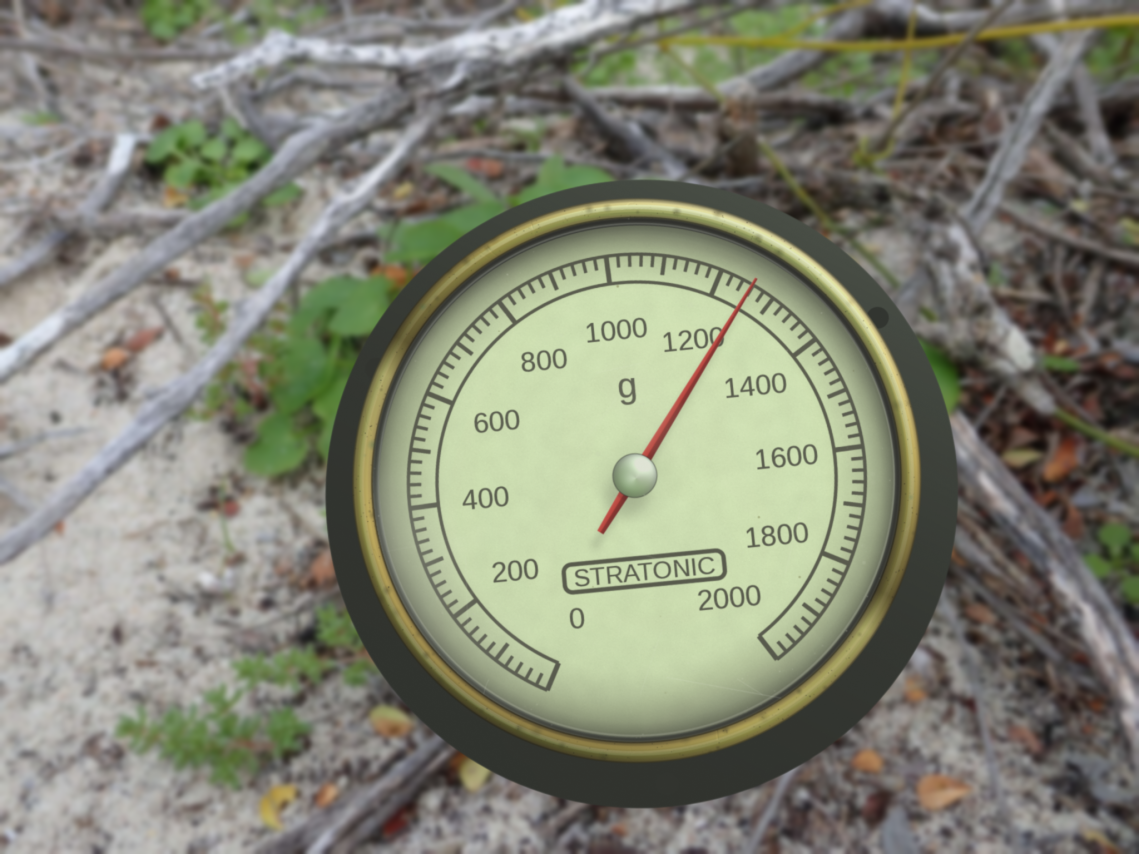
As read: g 1260
